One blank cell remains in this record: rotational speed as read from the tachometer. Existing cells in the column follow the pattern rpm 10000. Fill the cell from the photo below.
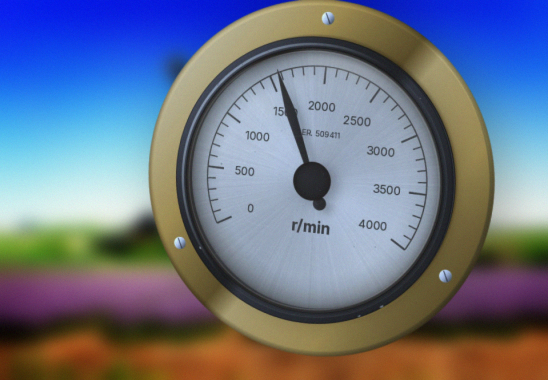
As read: rpm 1600
